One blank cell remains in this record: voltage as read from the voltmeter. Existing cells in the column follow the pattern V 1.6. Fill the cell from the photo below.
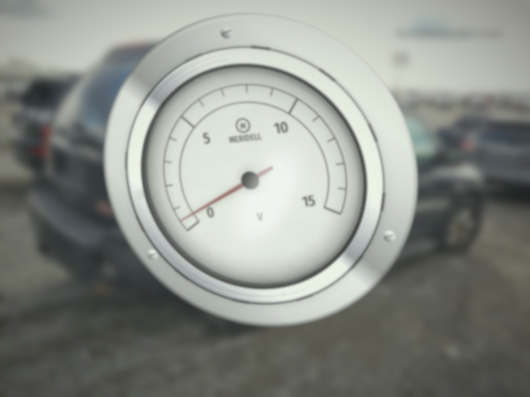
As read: V 0.5
